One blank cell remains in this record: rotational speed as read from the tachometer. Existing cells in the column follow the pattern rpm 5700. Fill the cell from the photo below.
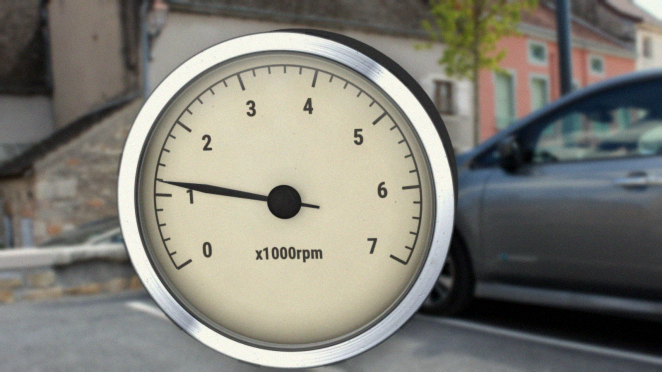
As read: rpm 1200
